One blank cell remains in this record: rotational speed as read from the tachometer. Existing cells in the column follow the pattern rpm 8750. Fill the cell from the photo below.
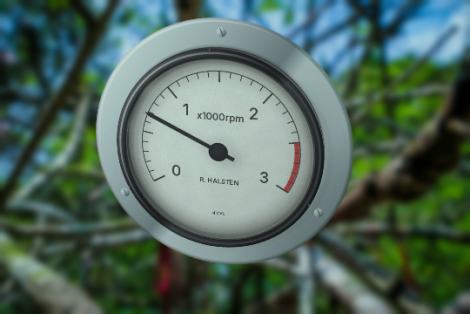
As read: rpm 700
